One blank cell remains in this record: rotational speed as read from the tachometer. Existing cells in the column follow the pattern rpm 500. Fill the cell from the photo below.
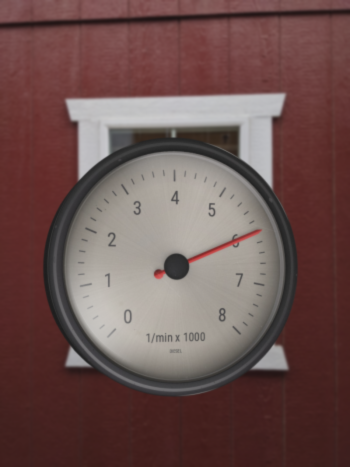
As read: rpm 6000
